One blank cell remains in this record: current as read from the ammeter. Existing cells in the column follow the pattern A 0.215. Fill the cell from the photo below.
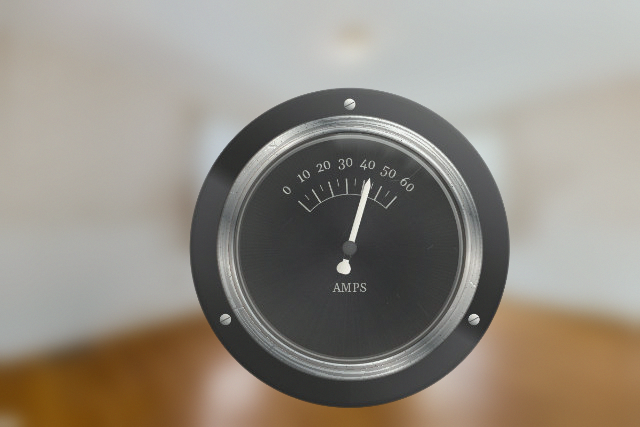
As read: A 42.5
